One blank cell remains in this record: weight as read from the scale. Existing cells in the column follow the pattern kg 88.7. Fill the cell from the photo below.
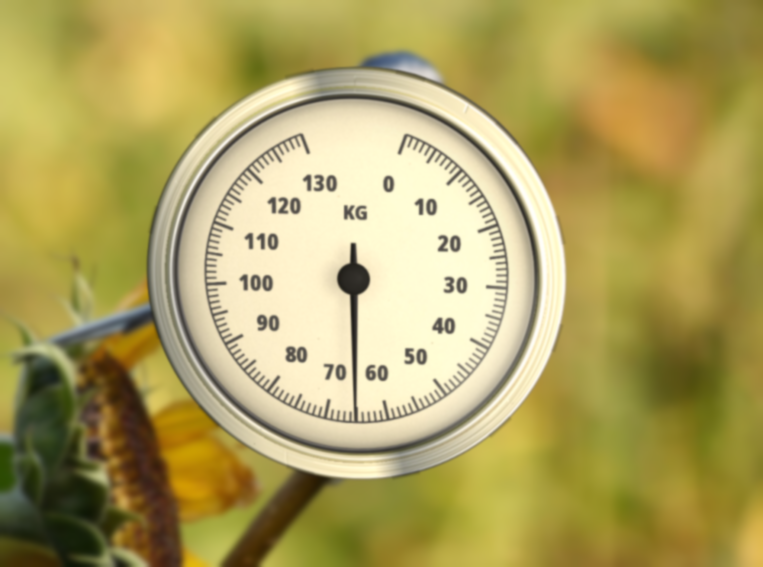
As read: kg 65
